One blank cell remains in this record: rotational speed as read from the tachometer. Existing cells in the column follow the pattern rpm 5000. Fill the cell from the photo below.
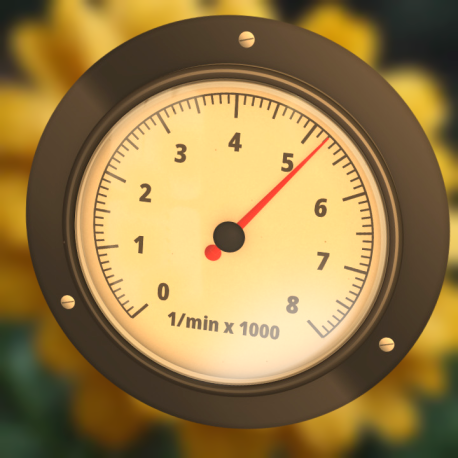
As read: rpm 5200
